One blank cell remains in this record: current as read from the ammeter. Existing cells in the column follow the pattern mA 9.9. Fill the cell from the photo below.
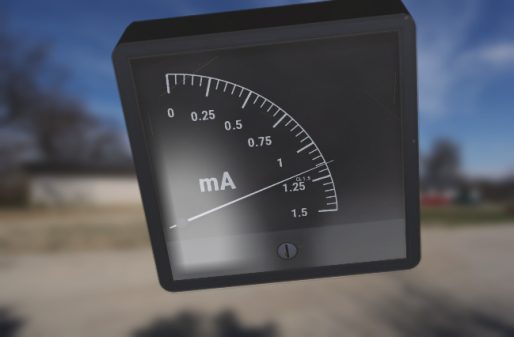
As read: mA 1.15
